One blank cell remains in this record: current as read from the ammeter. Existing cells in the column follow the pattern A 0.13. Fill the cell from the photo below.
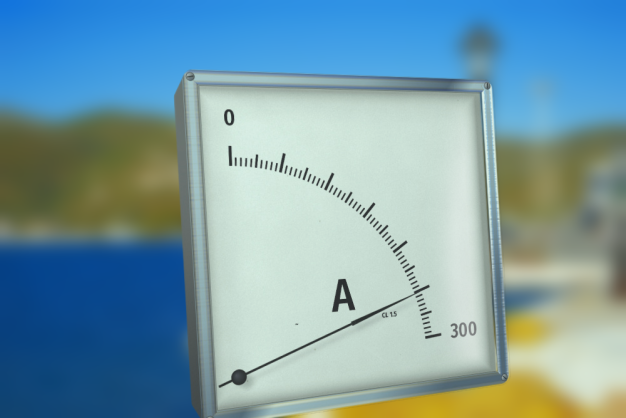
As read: A 250
